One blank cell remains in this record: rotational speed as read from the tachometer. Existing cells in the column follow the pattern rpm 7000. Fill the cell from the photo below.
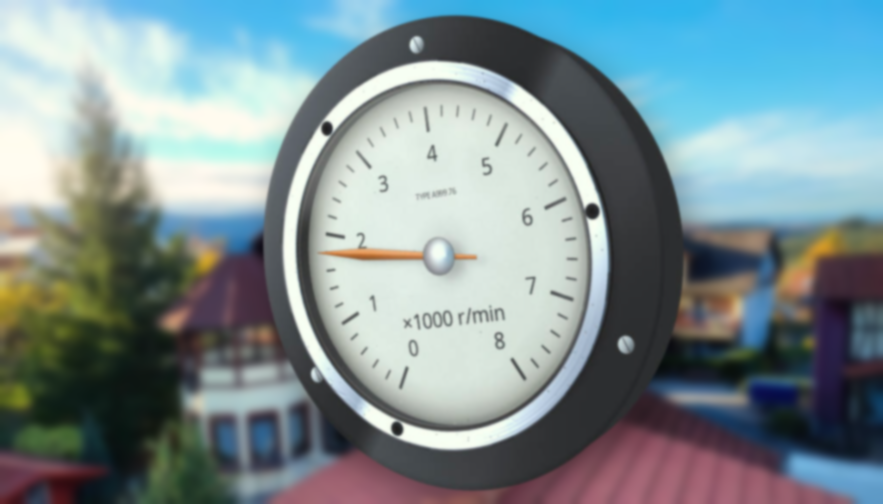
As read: rpm 1800
